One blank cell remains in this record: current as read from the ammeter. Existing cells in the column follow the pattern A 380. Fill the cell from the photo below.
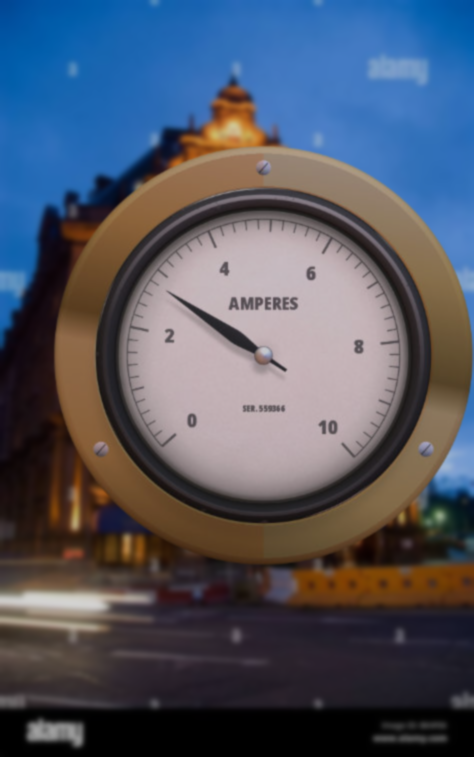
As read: A 2.8
